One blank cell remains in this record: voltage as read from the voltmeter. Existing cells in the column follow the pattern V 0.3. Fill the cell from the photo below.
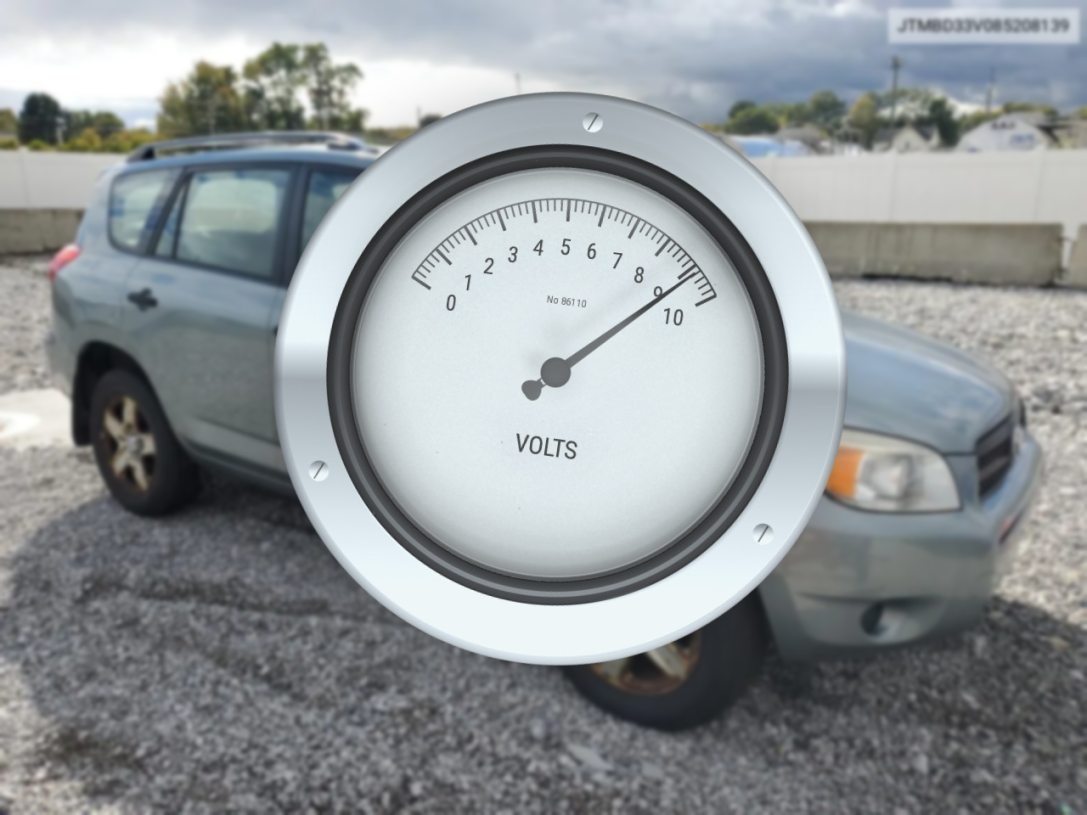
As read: V 9.2
